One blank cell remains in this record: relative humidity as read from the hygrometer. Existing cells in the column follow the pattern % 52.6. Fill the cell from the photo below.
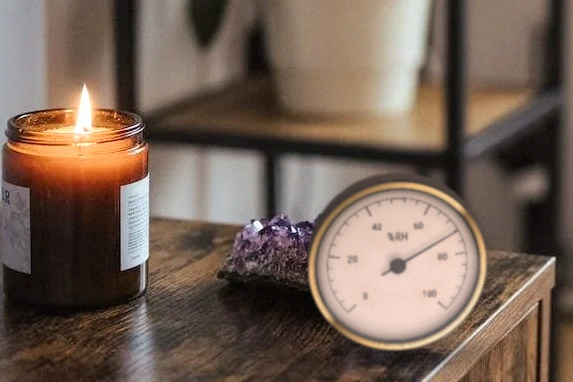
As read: % 72
